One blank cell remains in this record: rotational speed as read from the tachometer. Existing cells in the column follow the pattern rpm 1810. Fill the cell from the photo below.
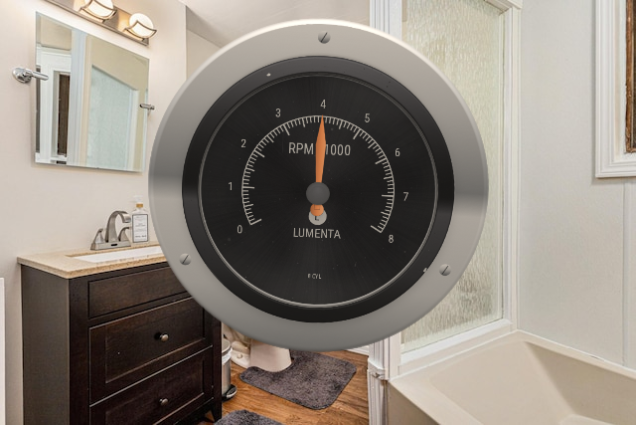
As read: rpm 4000
